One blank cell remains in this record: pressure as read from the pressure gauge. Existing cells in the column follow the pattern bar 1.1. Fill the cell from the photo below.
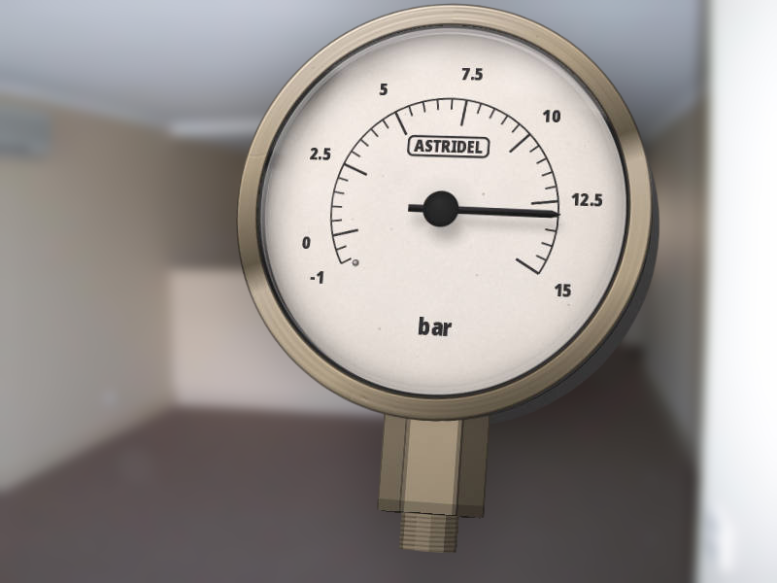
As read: bar 13
